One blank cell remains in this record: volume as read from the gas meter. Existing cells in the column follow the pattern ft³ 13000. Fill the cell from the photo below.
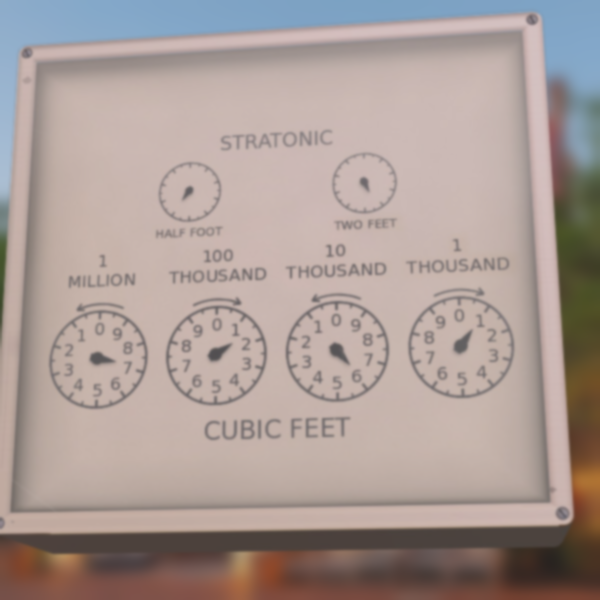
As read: ft³ 716100
